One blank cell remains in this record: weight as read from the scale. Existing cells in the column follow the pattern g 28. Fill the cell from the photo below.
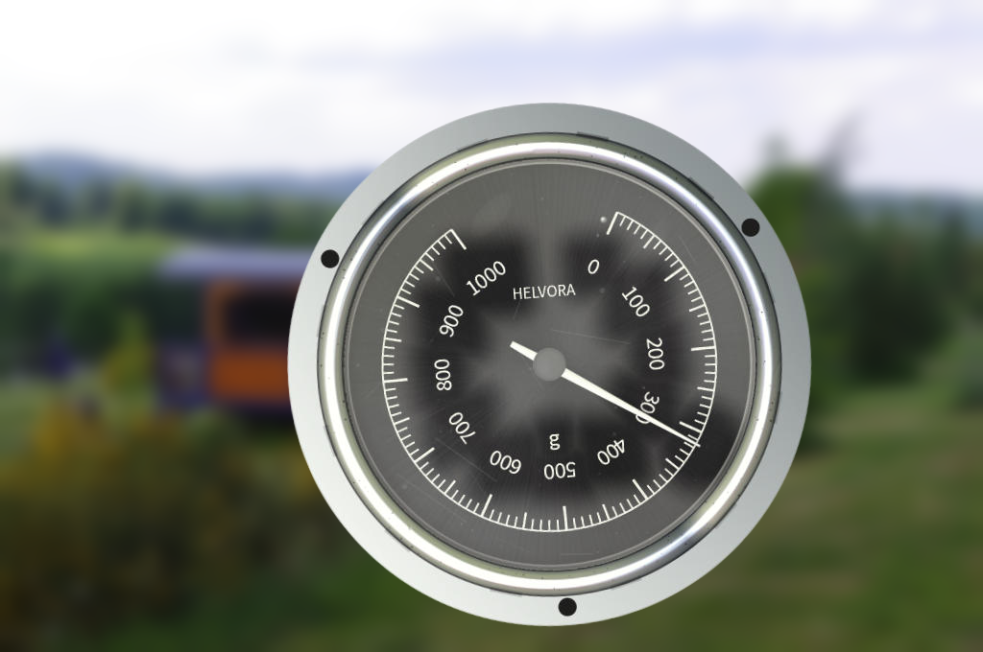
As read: g 315
